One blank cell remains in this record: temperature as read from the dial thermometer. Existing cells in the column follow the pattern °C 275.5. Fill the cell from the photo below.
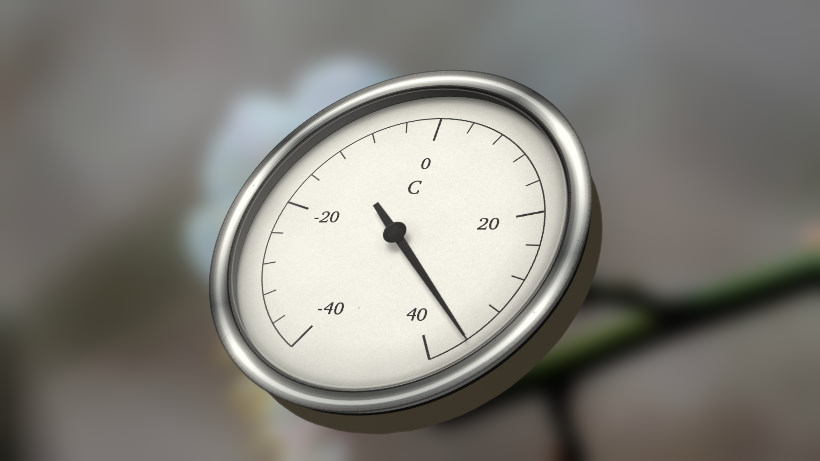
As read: °C 36
